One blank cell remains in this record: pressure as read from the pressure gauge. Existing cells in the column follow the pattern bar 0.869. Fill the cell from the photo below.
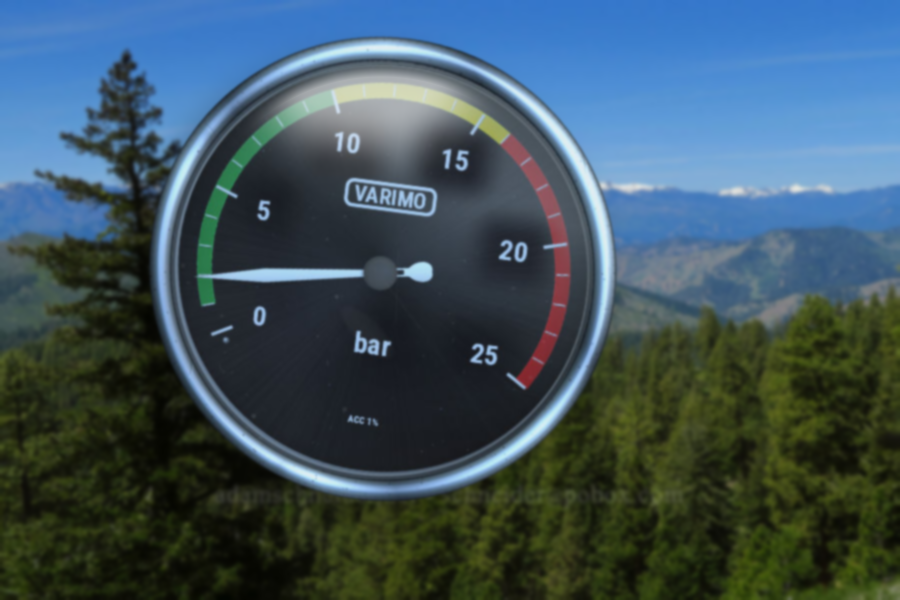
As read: bar 2
